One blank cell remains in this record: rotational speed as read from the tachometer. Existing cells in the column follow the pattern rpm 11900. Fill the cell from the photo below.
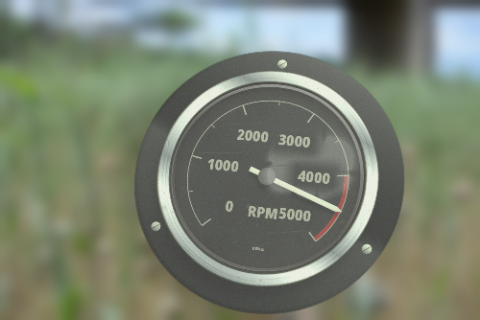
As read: rpm 4500
